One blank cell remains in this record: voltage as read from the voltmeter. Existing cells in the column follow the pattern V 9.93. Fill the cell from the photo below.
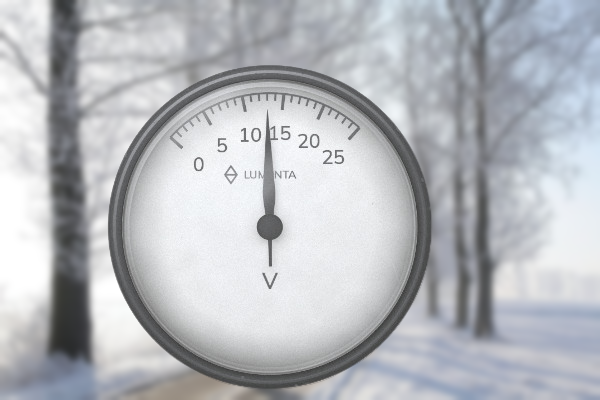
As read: V 13
